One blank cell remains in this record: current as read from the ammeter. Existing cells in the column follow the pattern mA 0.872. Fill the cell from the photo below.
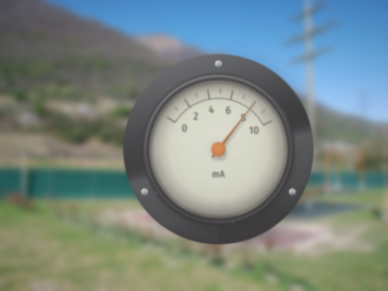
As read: mA 8
